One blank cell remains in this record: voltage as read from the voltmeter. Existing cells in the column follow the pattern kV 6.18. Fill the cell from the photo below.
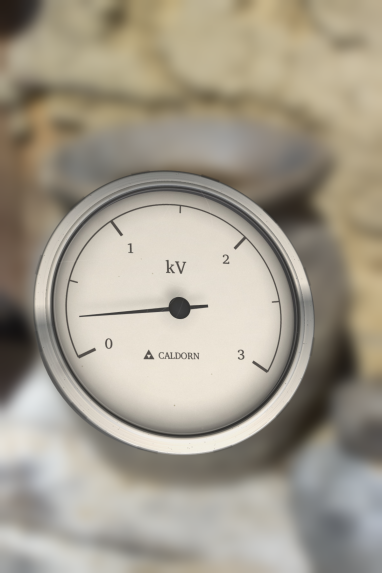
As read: kV 0.25
